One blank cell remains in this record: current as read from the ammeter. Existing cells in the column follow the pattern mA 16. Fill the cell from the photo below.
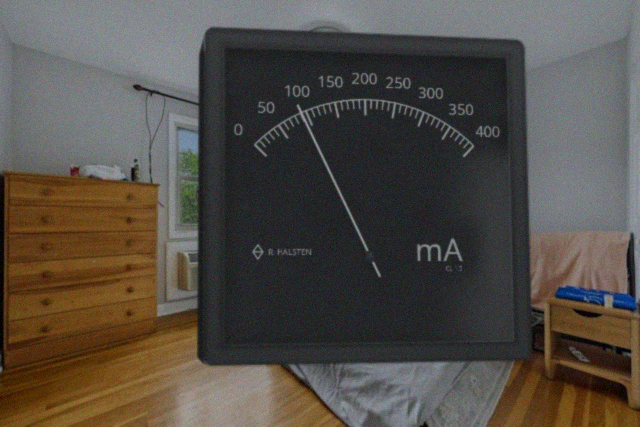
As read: mA 90
